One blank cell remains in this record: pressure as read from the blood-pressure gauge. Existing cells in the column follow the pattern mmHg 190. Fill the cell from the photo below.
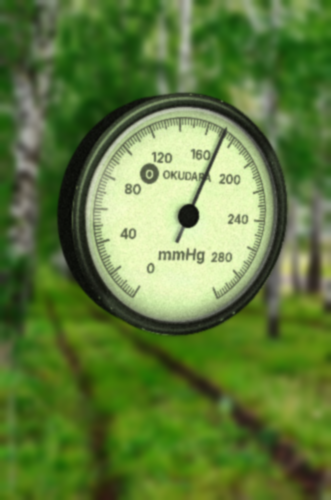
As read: mmHg 170
